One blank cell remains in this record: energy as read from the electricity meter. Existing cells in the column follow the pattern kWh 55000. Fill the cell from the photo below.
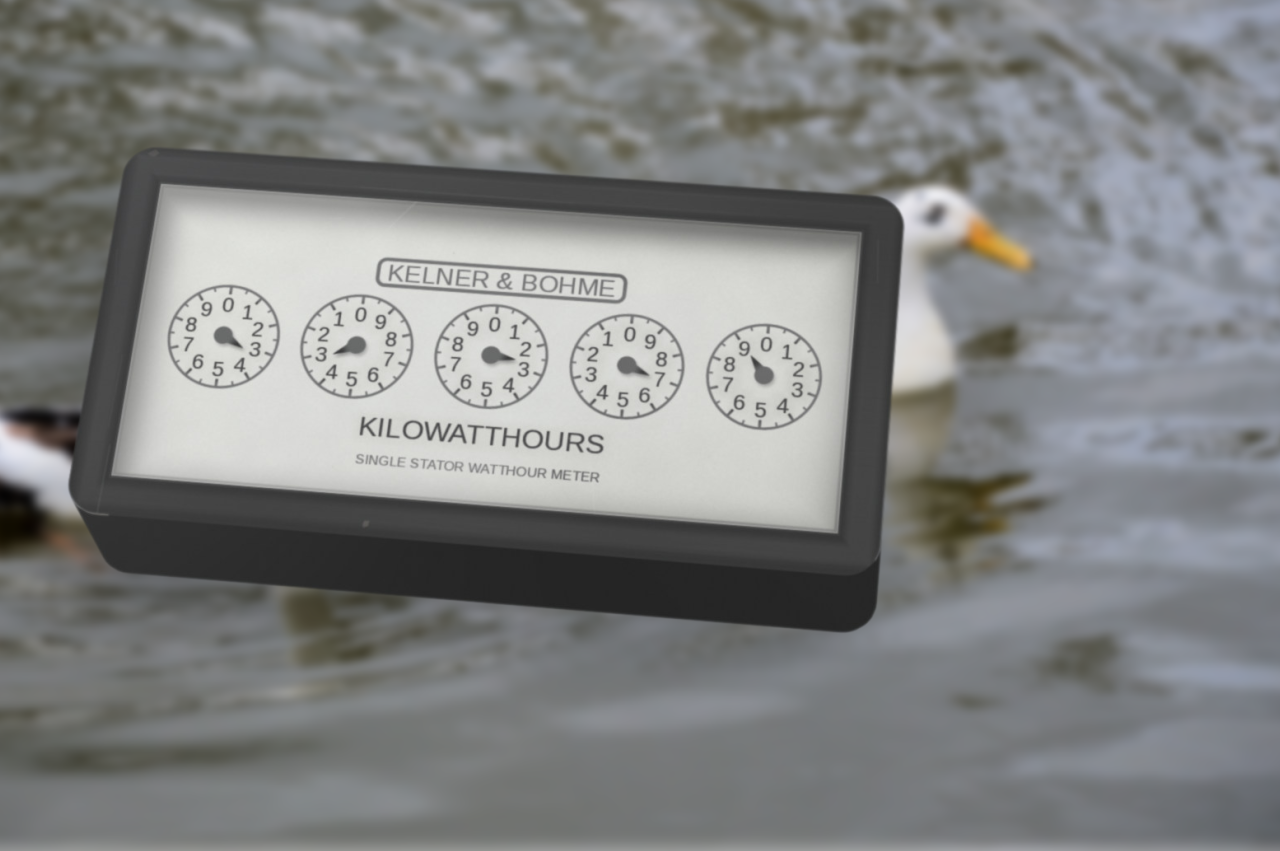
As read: kWh 33269
